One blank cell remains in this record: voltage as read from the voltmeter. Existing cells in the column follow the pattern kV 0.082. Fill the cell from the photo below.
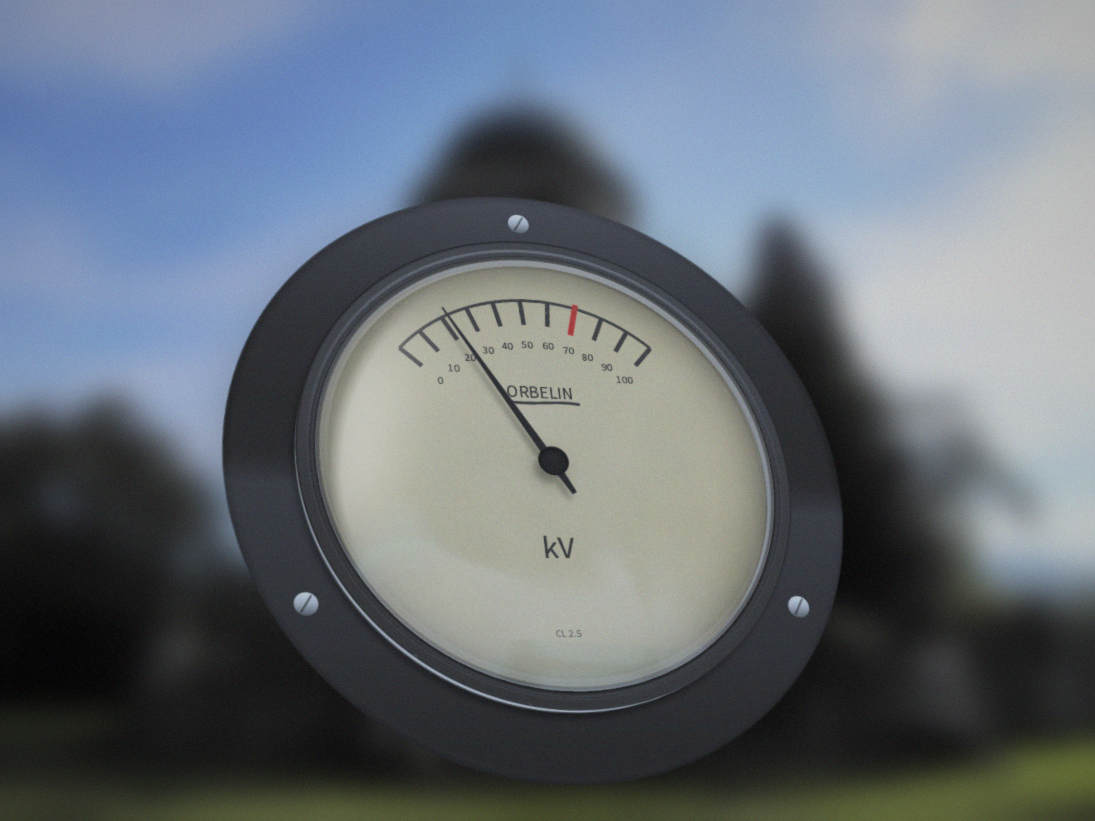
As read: kV 20
